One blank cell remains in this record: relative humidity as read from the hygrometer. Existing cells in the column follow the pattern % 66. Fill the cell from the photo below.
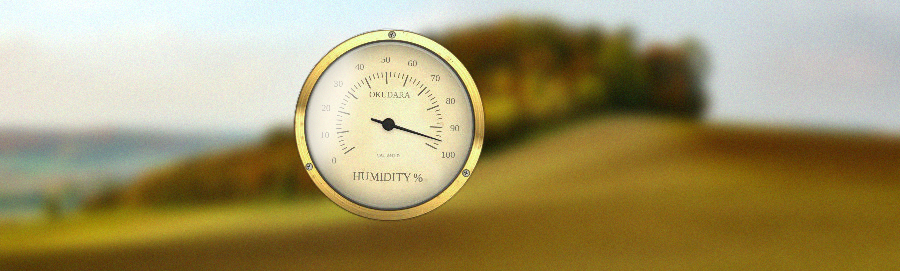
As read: % 96
